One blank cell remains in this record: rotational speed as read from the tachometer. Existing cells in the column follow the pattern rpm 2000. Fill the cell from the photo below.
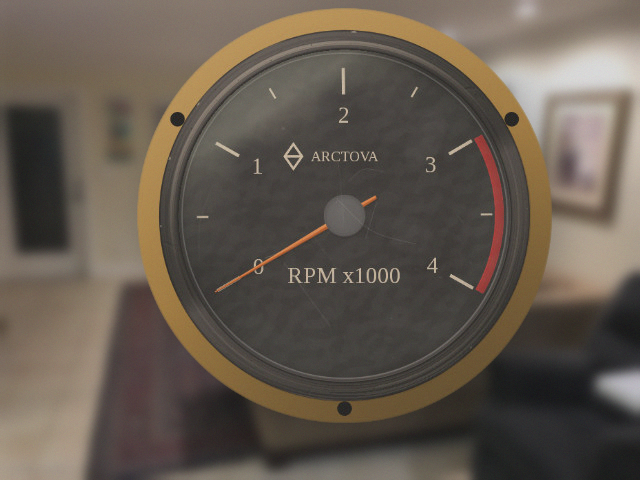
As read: rpm 0
